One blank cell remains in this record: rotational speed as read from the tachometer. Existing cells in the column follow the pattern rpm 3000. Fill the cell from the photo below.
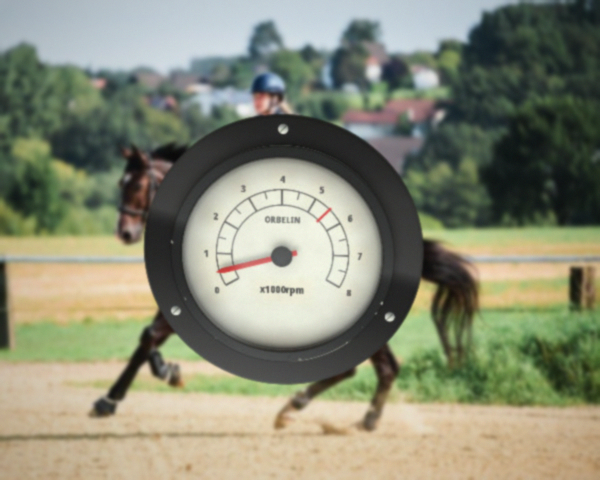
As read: rpm 500
